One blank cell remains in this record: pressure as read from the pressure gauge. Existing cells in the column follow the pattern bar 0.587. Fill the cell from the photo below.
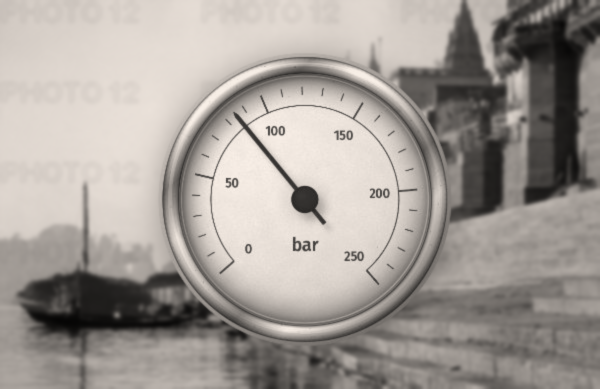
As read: bar 85
